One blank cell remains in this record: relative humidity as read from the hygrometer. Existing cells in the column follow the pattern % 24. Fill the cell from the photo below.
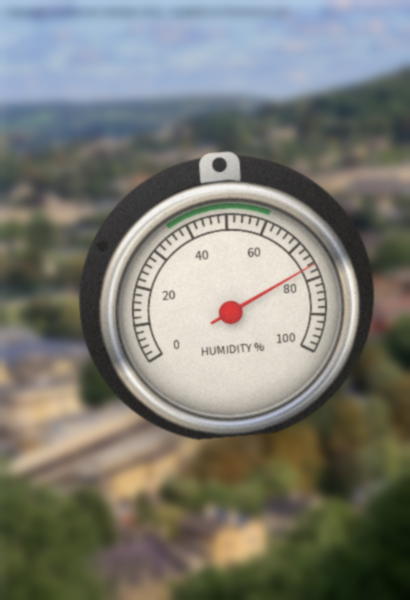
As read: % 76
